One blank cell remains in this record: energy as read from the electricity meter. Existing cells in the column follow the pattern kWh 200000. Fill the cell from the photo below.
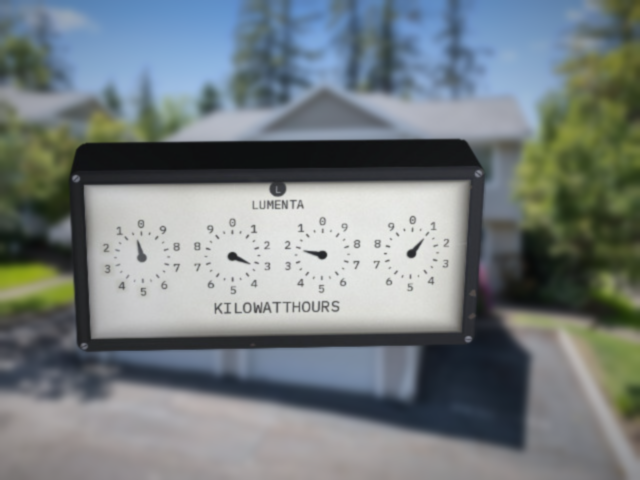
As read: kWh 321
